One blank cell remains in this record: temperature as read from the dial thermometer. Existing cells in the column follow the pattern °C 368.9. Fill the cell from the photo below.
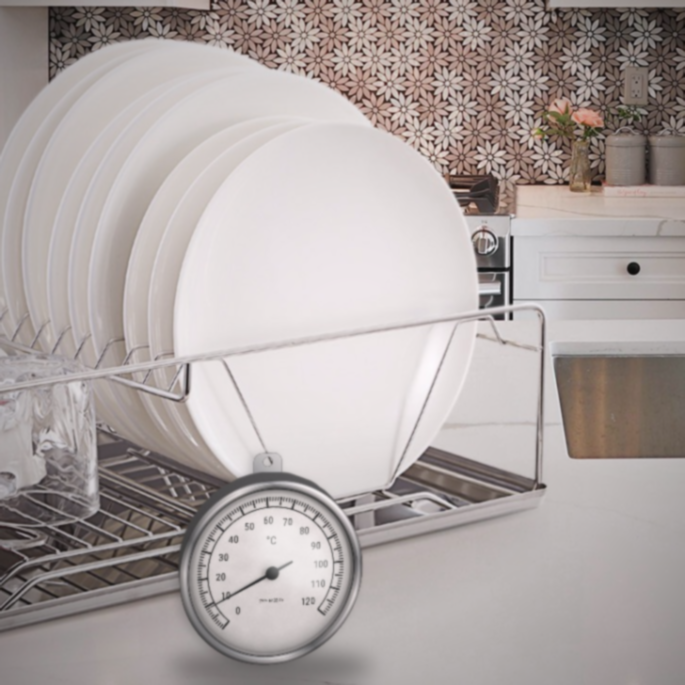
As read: °C 10
